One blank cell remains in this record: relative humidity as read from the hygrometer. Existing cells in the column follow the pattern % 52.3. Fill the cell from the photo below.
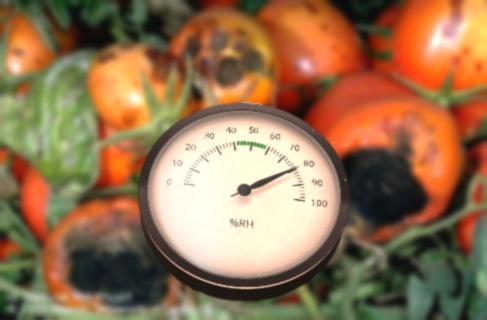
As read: % 80
